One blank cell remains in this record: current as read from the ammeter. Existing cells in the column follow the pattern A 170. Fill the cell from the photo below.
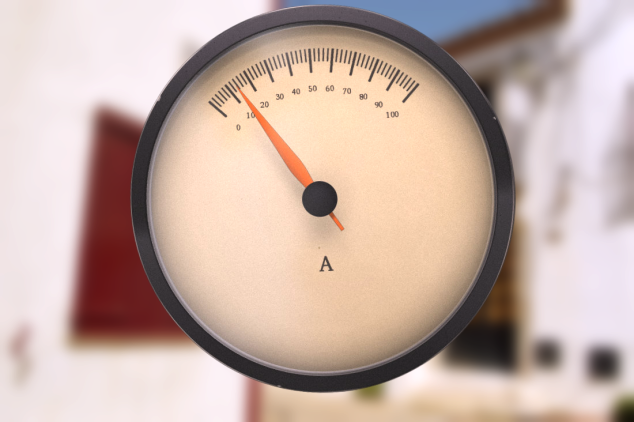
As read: A 14
